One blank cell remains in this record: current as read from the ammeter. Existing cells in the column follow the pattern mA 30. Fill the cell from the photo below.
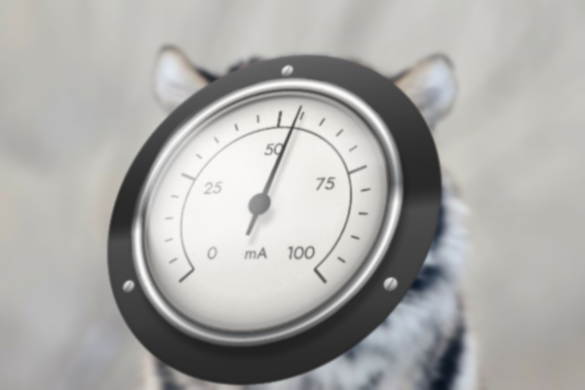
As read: mA 55
